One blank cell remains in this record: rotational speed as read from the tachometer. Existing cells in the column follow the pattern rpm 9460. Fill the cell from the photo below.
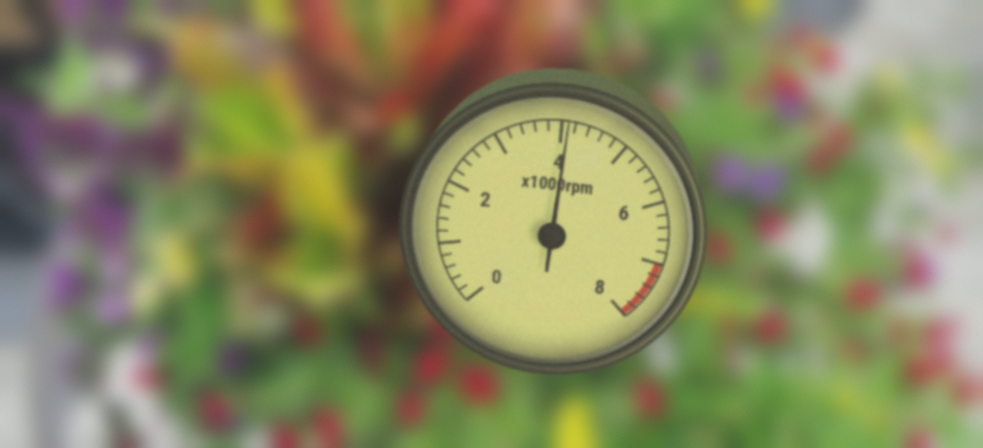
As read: rpm 4100
